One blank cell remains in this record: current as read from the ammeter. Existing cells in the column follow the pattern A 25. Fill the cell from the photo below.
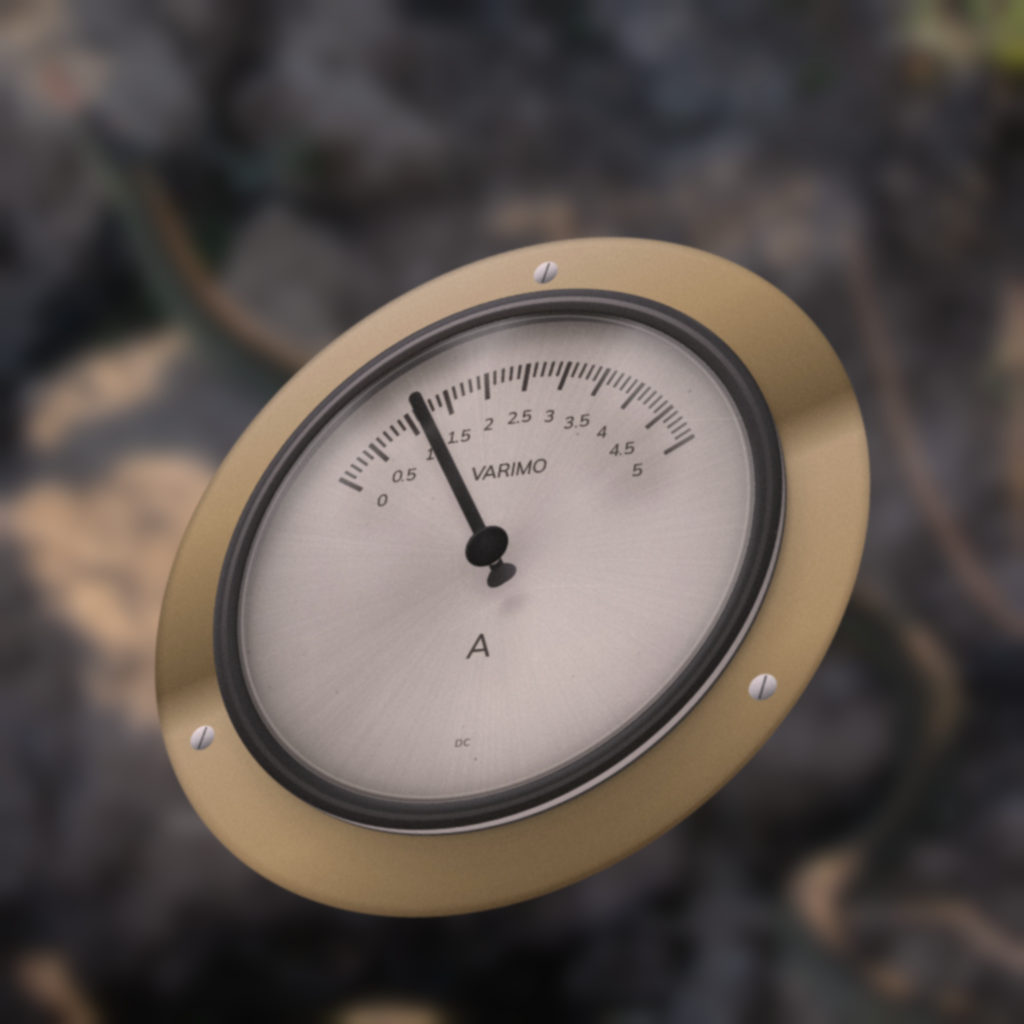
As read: A 1.2
